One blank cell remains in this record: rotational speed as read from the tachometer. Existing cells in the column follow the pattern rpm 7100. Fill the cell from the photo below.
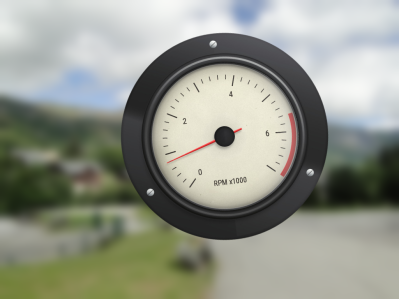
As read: rpm 800
